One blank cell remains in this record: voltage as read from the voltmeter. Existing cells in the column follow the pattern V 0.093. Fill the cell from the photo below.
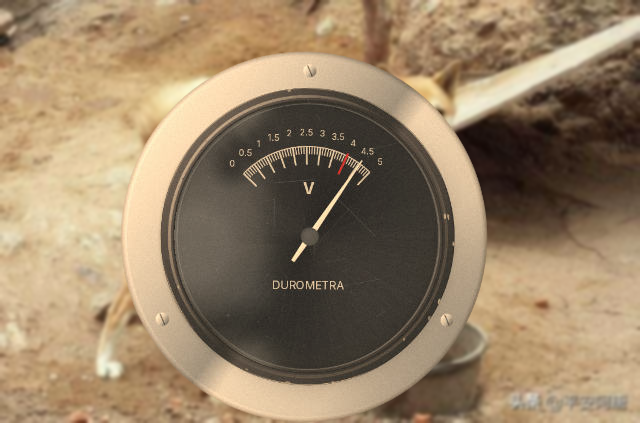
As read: V 4.5
